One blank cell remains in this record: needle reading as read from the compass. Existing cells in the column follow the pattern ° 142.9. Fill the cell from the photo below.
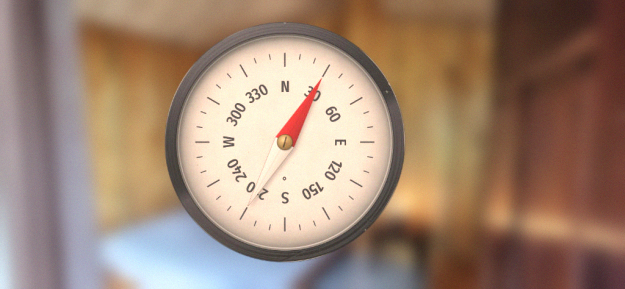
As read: ° 30
